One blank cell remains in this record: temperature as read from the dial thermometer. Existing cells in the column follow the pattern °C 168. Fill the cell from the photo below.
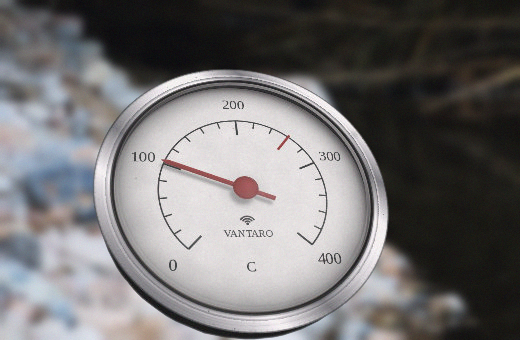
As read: °C 100
